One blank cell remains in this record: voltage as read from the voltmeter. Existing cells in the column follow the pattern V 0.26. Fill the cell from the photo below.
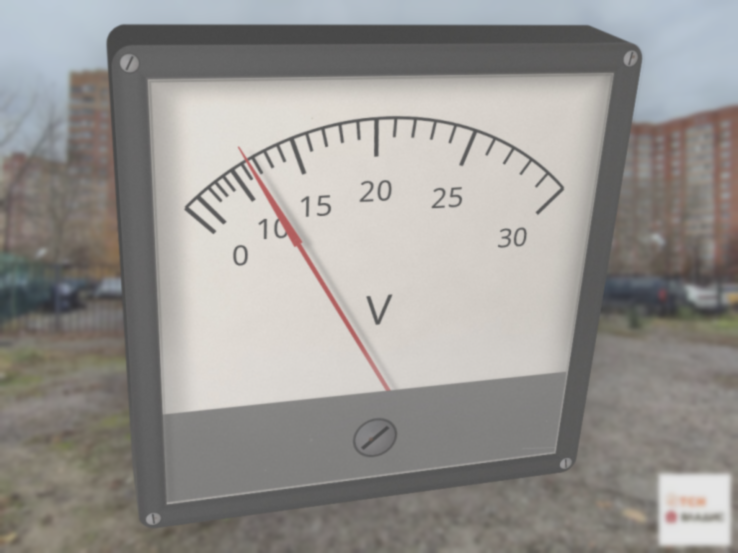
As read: V 11.5
